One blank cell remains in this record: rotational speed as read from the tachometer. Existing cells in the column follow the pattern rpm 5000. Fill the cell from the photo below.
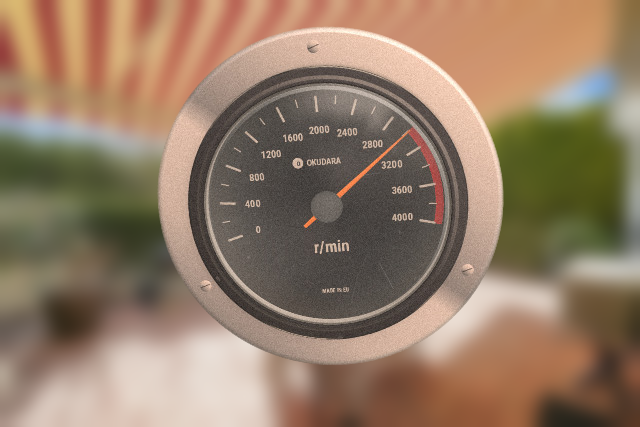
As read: rpm 3000
